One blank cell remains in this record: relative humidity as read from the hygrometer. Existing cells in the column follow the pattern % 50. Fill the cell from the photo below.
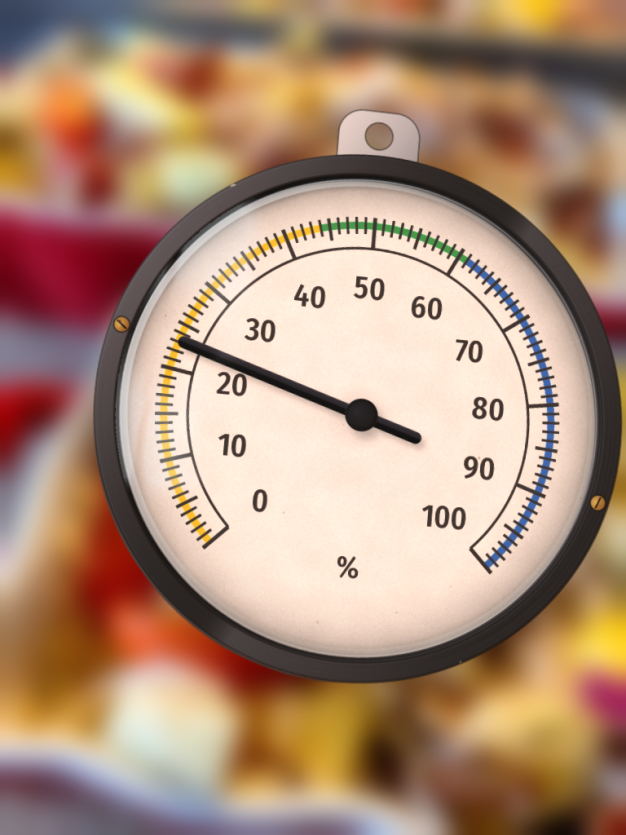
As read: % 23
